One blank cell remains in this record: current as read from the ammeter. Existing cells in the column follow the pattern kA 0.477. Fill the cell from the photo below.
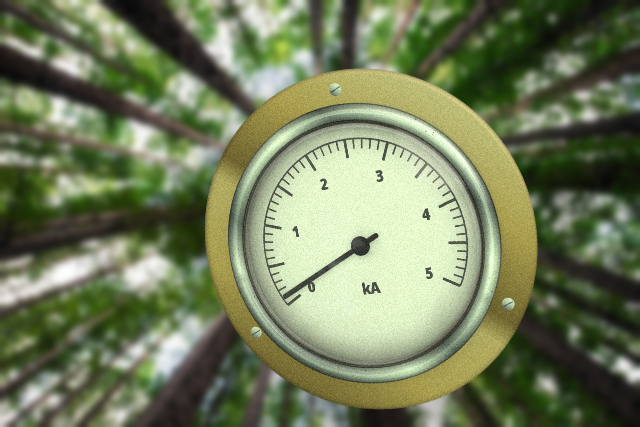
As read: kA 0.1
